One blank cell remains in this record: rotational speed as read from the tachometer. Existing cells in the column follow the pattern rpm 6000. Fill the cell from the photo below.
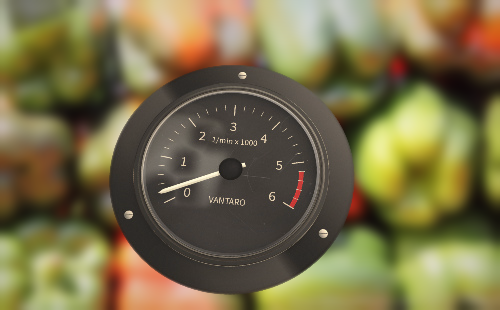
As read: rpm 200
